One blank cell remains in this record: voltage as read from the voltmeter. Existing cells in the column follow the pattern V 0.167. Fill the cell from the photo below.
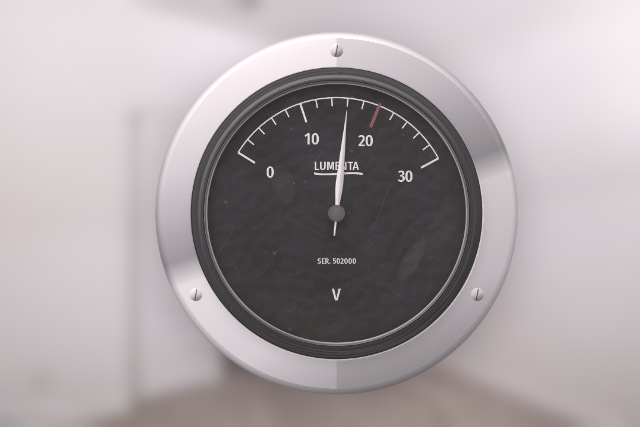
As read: V 16
